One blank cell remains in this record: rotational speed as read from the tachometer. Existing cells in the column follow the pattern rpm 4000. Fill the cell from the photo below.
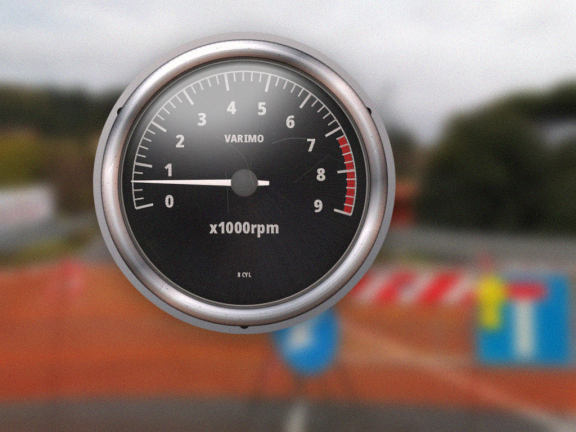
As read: rpm 600
